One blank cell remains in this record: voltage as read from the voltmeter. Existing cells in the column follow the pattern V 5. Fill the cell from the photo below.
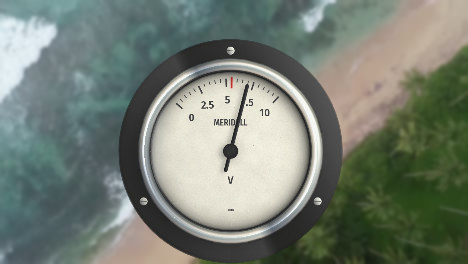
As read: V 7
